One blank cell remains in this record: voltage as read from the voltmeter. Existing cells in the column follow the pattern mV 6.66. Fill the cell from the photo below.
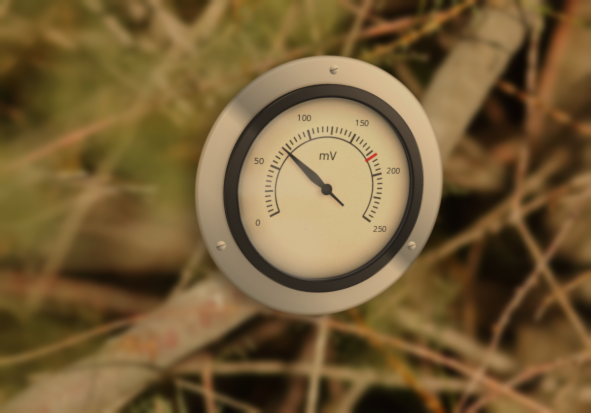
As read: mV 70
